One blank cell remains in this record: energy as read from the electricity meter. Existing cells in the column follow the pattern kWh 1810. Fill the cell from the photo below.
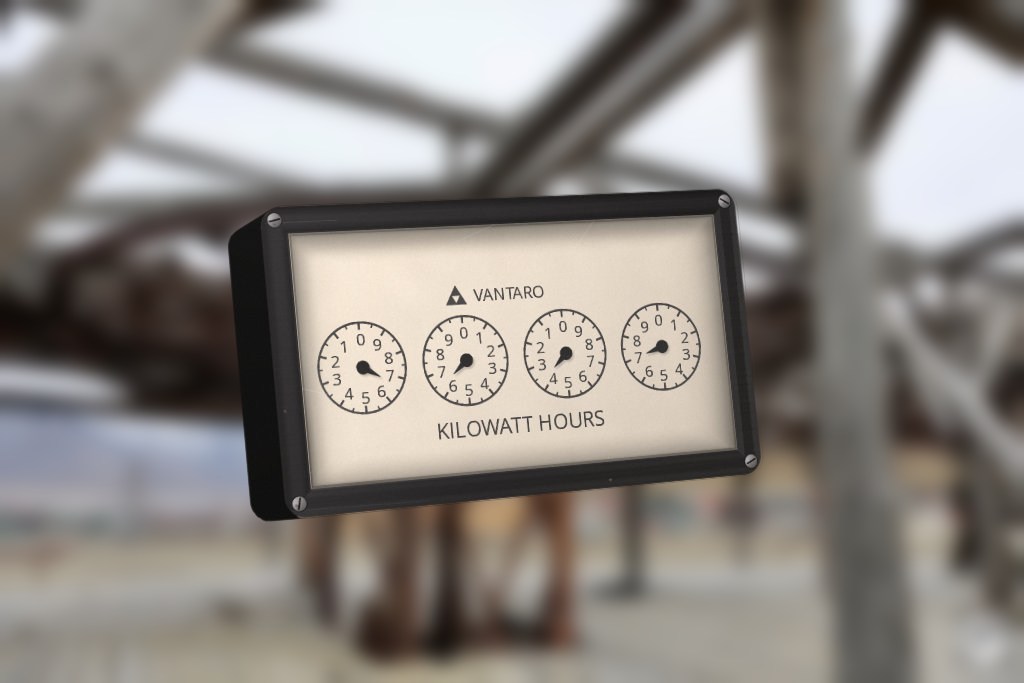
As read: kWh 6637
